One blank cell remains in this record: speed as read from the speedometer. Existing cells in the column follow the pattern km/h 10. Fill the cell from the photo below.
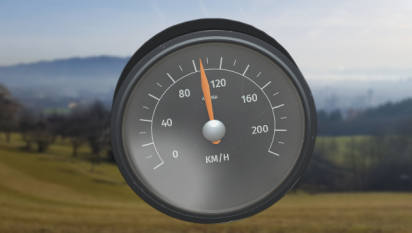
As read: km/h 105
